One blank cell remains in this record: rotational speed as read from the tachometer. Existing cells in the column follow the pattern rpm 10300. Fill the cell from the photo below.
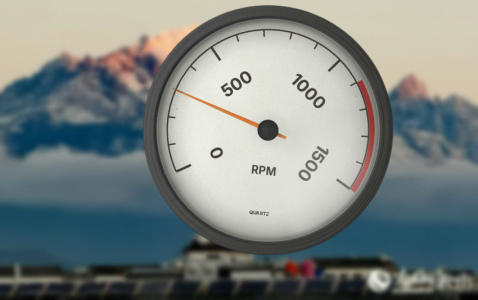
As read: rpm 300
